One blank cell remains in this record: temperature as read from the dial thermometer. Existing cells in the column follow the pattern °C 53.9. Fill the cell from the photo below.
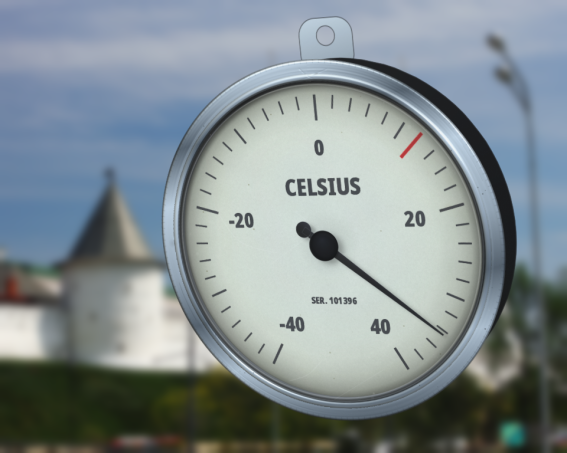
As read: °C 34
